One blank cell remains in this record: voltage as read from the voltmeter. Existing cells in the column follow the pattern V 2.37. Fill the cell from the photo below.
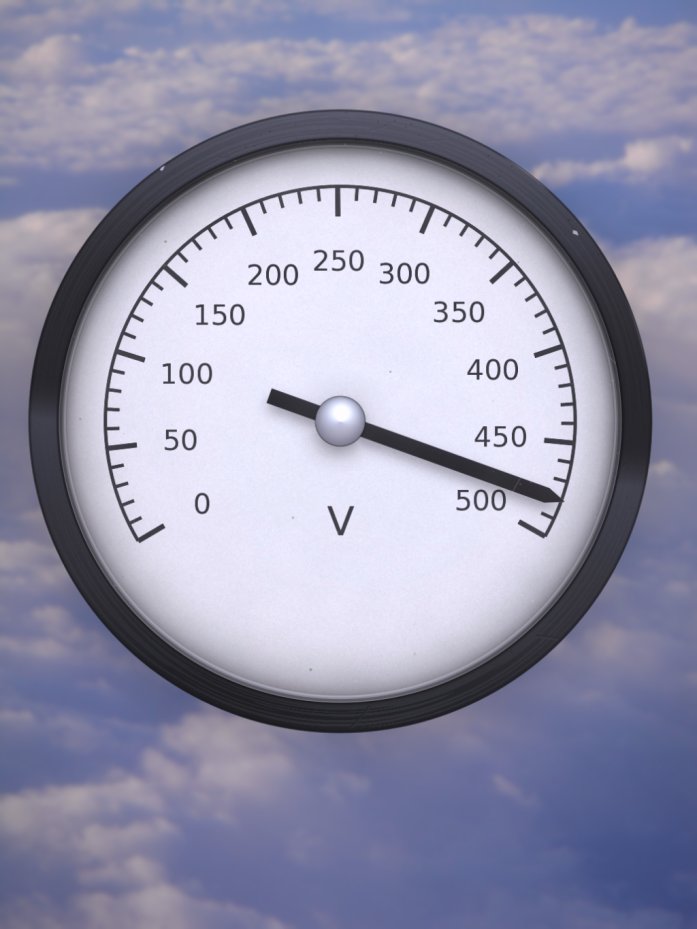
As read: V 480
